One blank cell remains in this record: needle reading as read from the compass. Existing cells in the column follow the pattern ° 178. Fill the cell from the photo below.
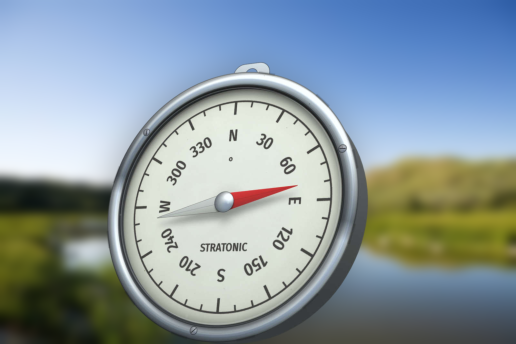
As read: ° 80
